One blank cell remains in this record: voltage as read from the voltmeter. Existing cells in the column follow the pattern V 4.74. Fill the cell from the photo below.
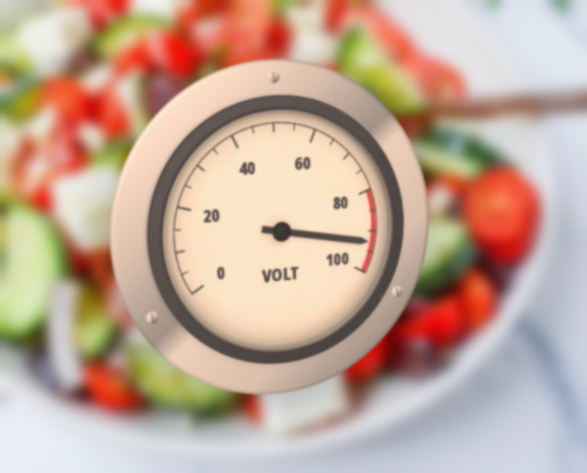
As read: V 92.5
